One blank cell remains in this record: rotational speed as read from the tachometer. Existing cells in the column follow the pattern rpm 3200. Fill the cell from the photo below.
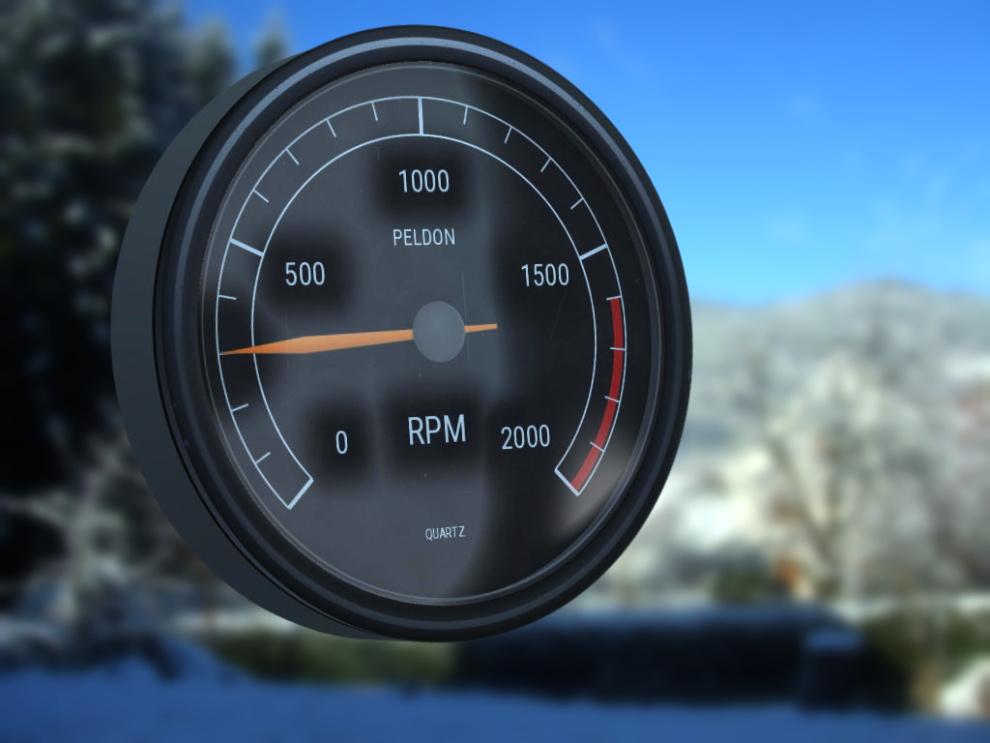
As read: rpm 300
